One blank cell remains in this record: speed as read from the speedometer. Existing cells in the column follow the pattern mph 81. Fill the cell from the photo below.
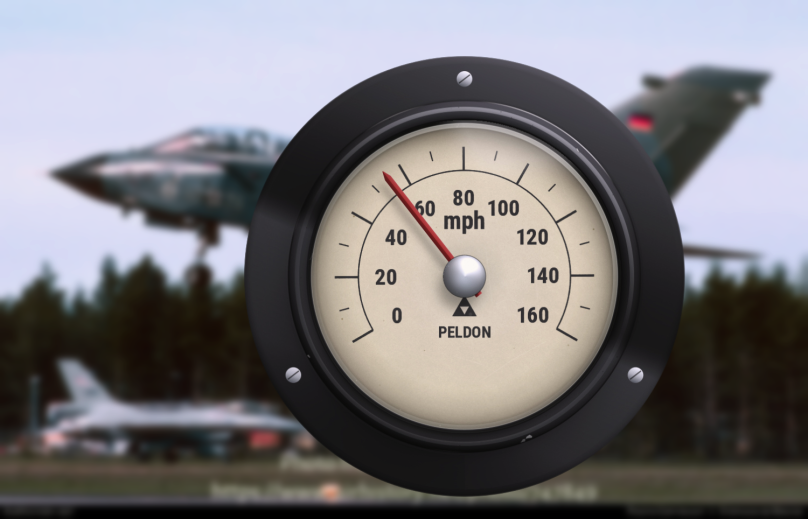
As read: mph 55
